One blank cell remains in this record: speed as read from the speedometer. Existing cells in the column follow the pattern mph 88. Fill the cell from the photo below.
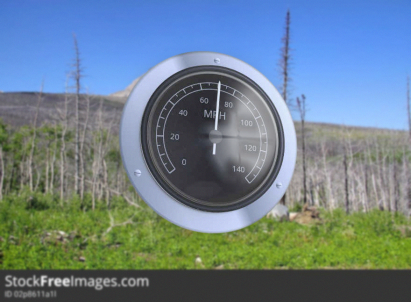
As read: mph 70
